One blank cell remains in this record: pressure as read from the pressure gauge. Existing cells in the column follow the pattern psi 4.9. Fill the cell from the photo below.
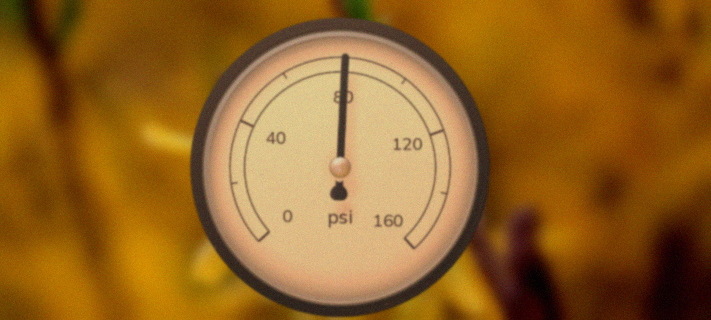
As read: psi 80
